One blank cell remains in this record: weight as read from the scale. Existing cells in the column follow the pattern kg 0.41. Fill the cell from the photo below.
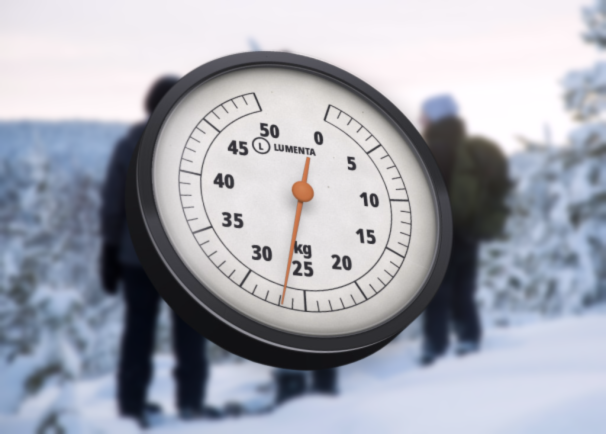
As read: kg 27
